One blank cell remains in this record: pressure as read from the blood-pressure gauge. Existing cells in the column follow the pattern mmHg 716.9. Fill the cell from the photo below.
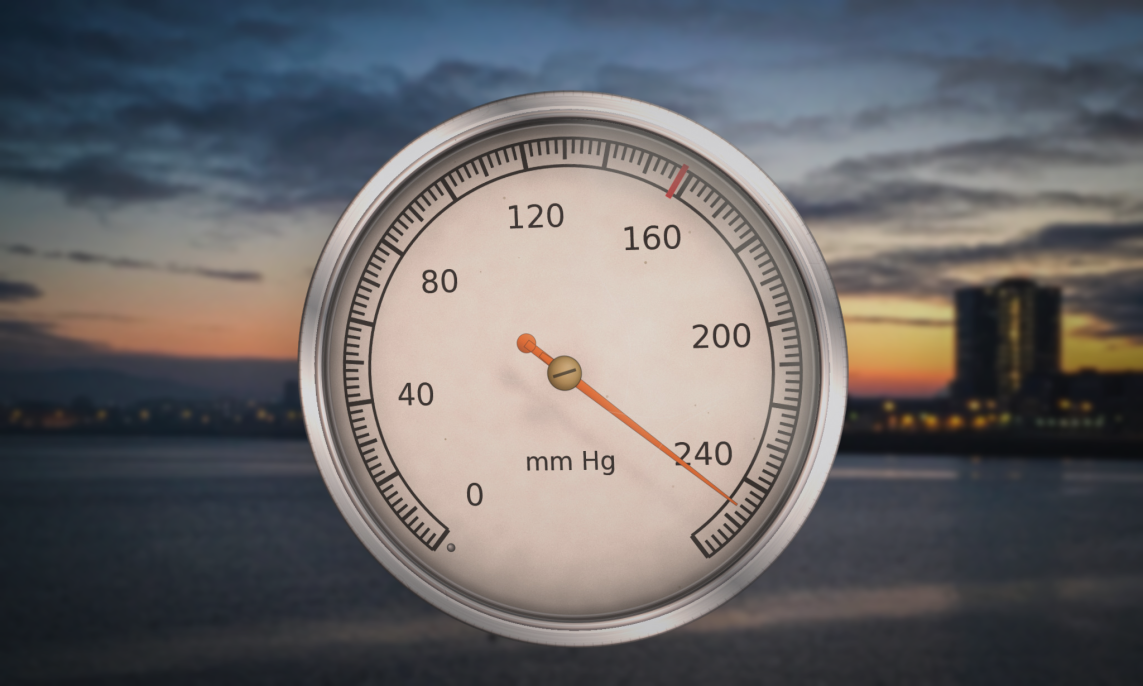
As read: mmHg 246
